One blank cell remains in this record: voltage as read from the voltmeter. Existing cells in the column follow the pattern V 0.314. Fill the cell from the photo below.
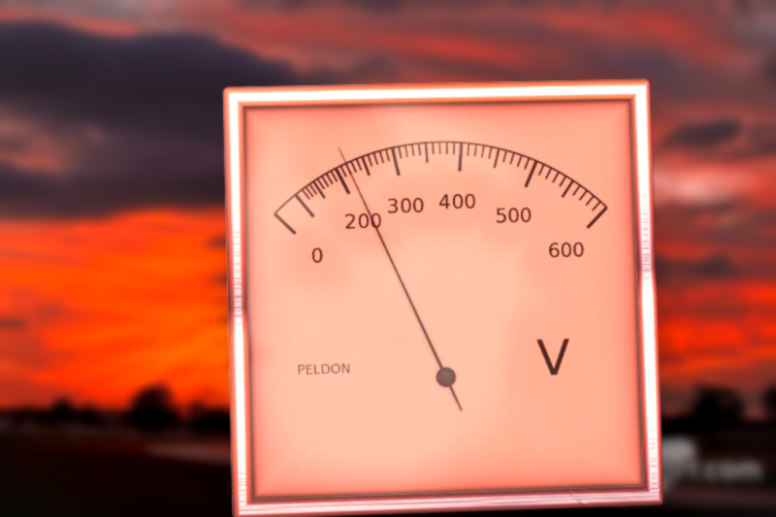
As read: V 220
